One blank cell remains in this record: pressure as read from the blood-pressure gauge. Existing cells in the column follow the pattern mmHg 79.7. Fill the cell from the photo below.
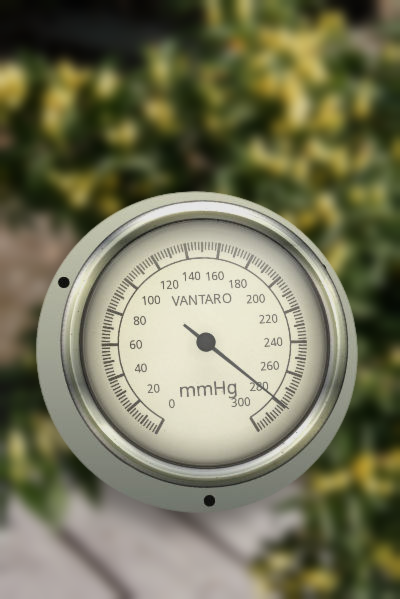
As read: mmHg 280
